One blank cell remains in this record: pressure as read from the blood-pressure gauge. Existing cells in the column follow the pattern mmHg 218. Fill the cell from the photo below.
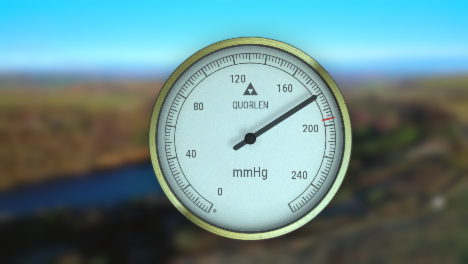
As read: mmHg 180
